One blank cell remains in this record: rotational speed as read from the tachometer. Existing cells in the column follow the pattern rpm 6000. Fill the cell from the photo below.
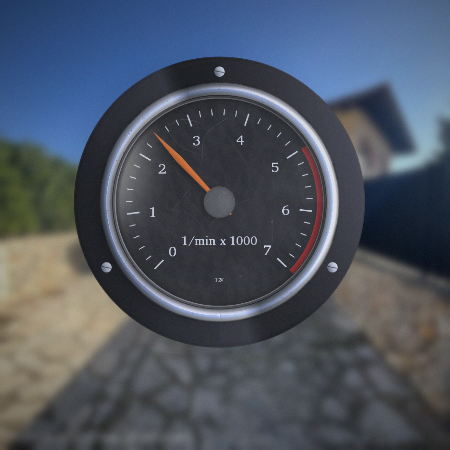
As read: rpm 2400
